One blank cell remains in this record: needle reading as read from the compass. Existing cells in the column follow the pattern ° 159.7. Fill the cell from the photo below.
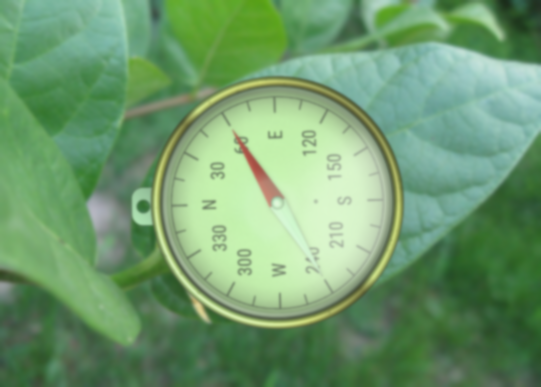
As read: ° 60
